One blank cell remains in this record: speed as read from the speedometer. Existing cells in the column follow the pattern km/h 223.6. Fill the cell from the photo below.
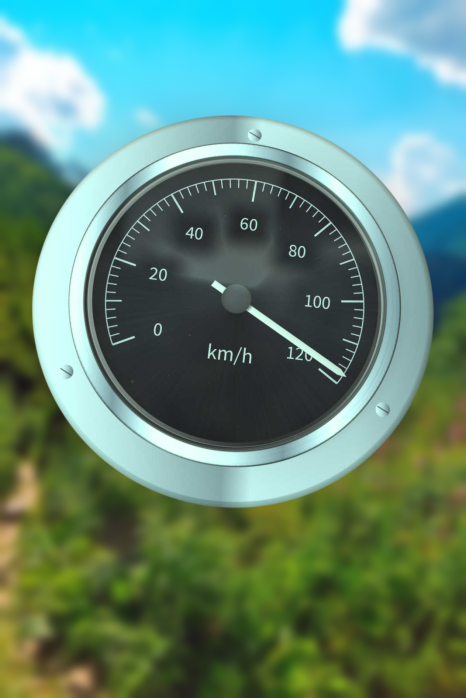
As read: km/h 118
